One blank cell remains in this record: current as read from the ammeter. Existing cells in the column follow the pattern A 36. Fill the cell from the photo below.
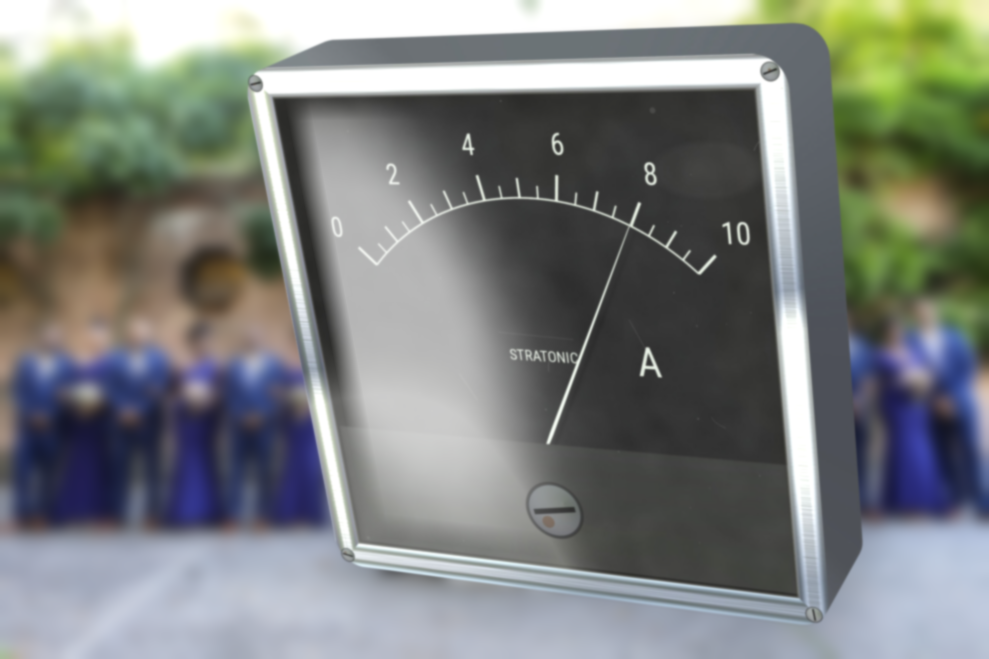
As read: A 8
